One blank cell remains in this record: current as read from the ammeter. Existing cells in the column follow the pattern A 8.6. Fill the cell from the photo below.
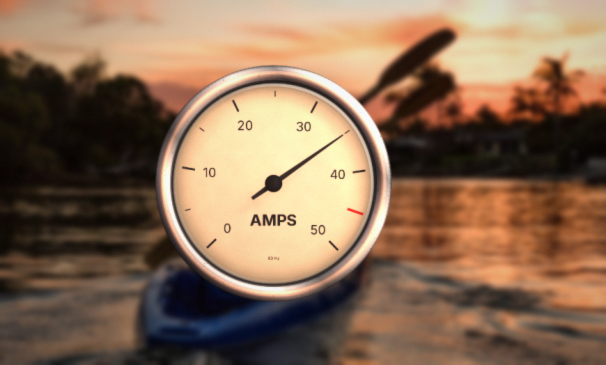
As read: A 35
